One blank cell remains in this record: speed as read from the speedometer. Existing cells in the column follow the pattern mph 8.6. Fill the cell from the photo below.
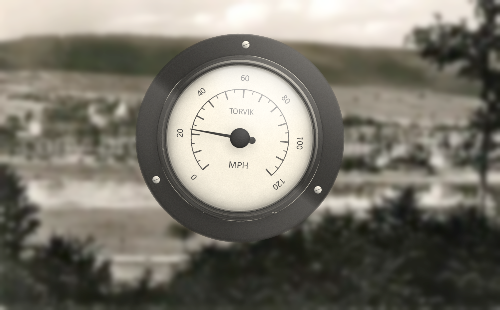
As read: mph 22.5
